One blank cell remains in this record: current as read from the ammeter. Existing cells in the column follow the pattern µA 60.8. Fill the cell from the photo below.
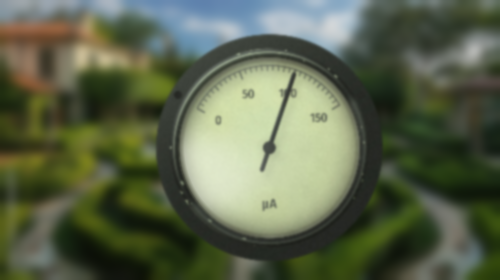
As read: µA 100
